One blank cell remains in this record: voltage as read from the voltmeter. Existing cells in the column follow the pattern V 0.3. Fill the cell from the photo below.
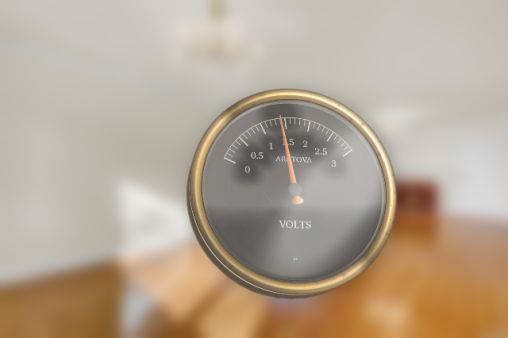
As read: V 1.4
